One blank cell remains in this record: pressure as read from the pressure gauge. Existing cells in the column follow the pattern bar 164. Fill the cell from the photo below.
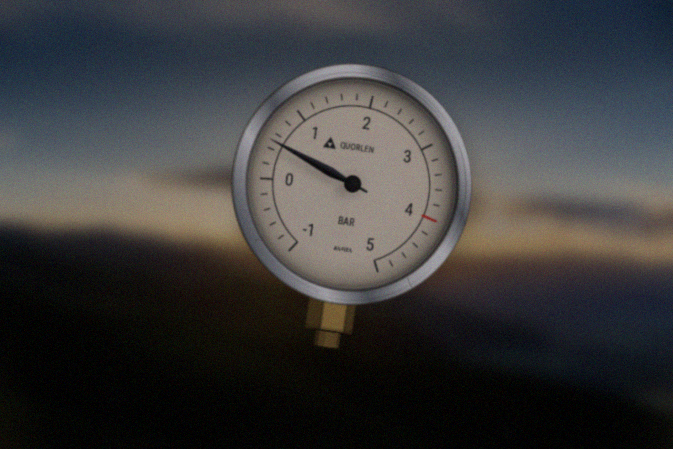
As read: bar 0.5
